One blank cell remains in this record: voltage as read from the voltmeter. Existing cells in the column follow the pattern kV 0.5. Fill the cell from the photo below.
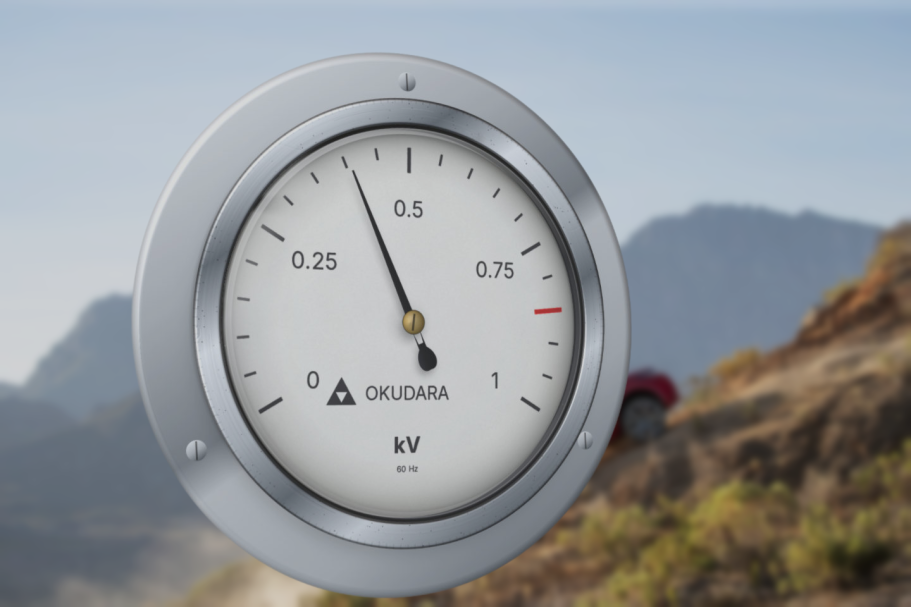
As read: kV 0.4
